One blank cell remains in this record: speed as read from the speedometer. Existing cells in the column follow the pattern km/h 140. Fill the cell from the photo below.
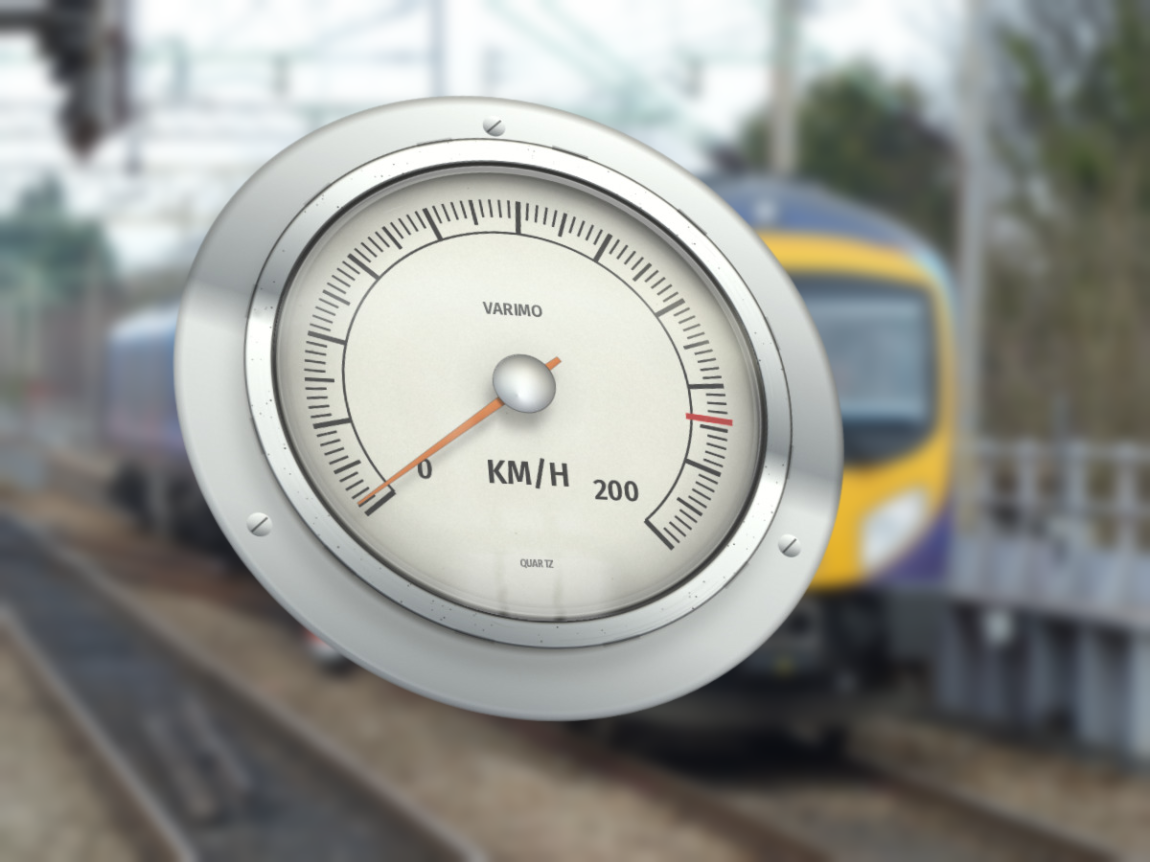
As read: km/h 2
